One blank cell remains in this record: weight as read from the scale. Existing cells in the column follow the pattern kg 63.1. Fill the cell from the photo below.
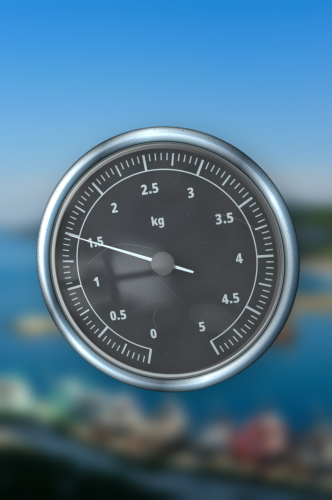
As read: kg 1.5
